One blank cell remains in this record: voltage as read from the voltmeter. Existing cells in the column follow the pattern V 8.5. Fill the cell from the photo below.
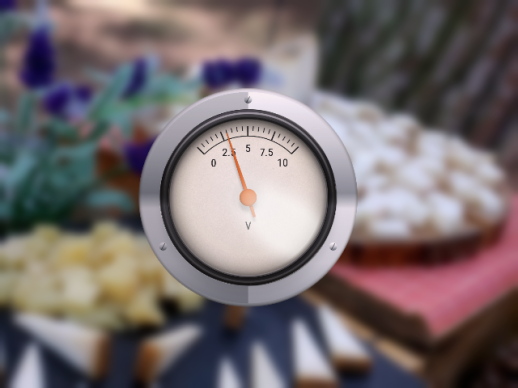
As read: V 3
